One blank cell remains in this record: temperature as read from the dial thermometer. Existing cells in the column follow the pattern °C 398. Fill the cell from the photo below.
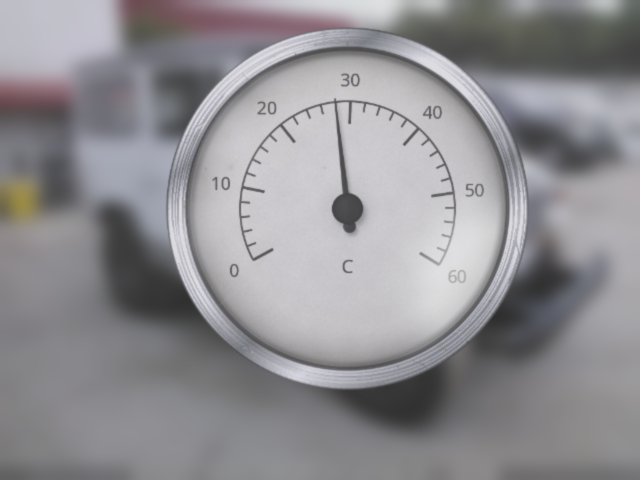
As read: °C 28
